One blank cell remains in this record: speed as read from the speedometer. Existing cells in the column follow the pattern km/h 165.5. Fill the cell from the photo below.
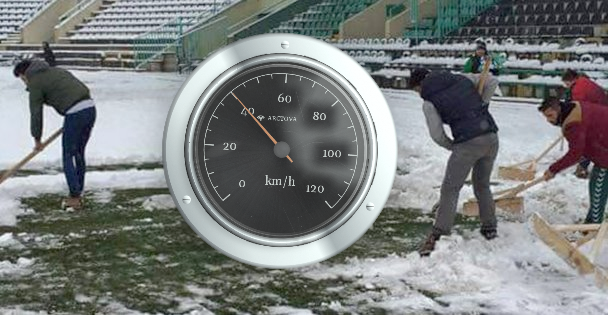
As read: km/h 40
